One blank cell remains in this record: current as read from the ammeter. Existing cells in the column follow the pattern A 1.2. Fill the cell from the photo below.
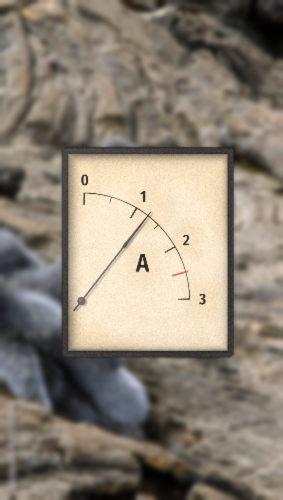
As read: A 1.25
